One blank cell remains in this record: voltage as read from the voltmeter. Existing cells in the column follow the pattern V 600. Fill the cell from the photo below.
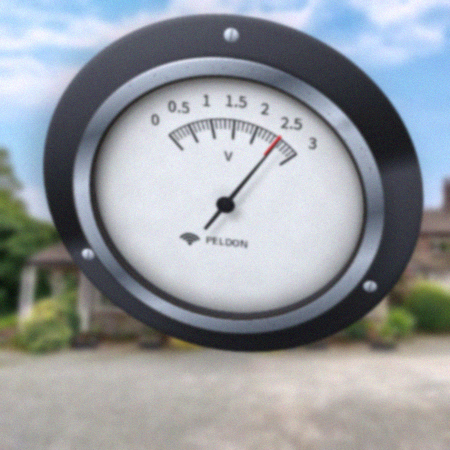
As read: V 2.5
